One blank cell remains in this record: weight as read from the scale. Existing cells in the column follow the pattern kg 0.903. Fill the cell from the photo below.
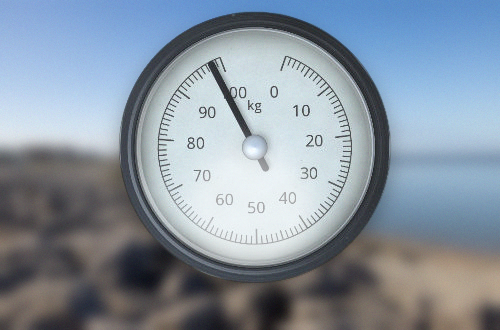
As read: kg 98
